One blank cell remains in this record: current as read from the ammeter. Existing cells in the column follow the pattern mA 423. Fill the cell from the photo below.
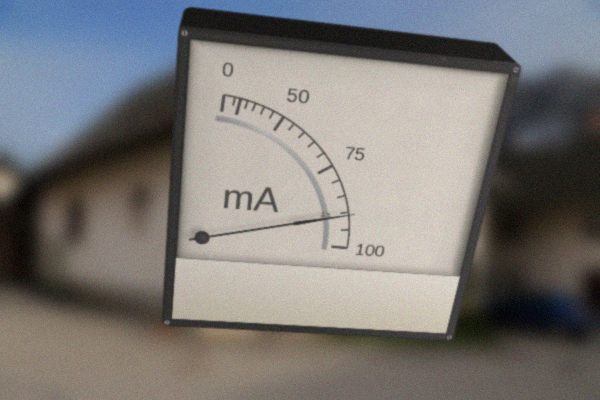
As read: mA 90
